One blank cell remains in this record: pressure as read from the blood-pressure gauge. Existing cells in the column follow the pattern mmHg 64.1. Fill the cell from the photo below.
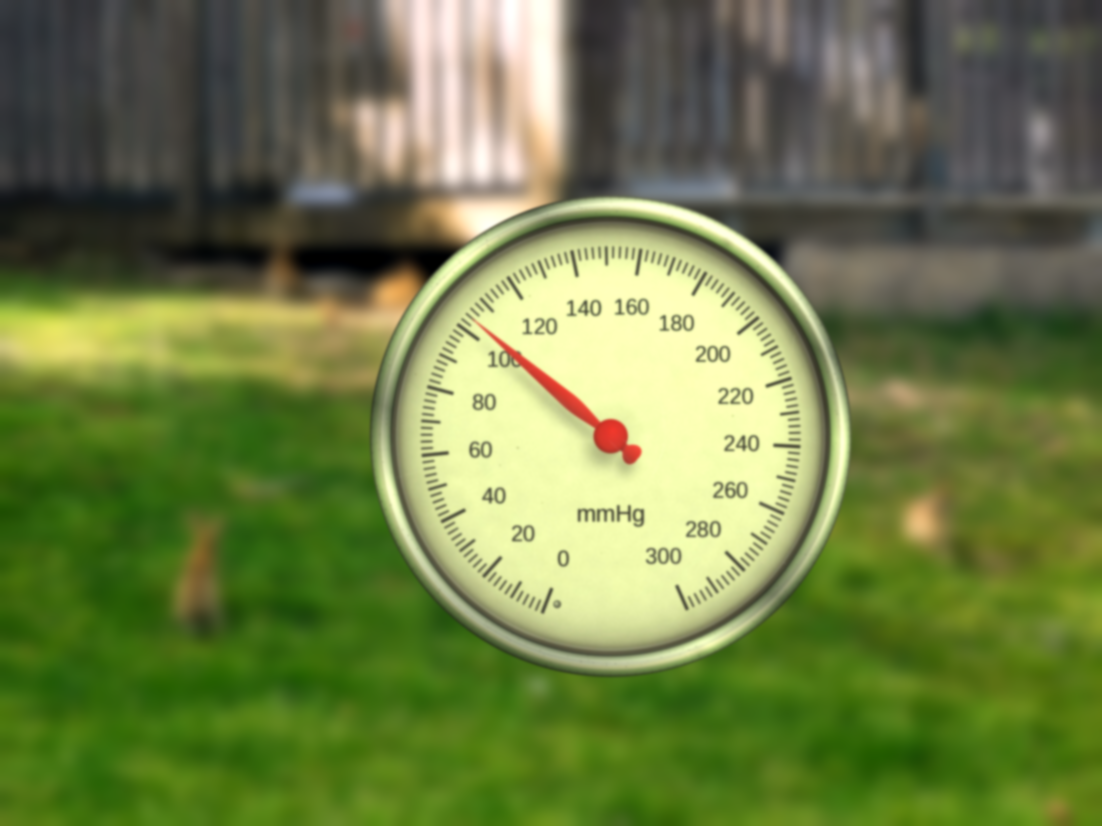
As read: mmHg 104
